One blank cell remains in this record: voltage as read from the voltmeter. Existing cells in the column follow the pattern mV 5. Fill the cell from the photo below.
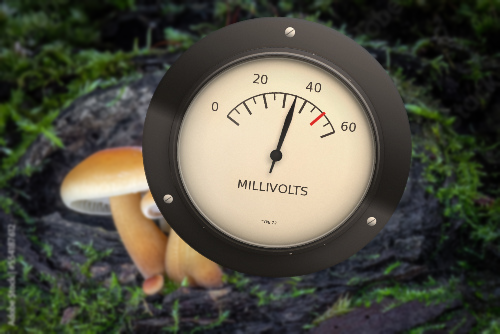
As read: mV 35
